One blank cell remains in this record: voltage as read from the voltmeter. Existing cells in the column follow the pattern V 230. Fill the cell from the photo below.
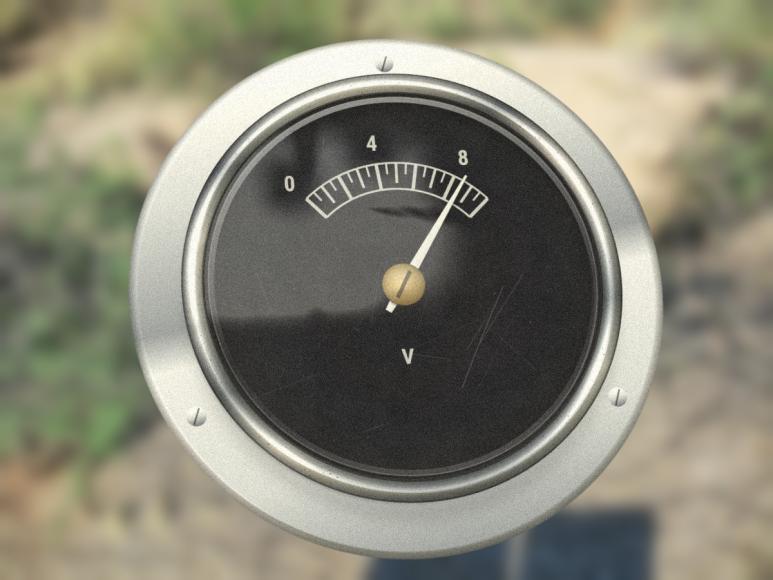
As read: V 8.5
